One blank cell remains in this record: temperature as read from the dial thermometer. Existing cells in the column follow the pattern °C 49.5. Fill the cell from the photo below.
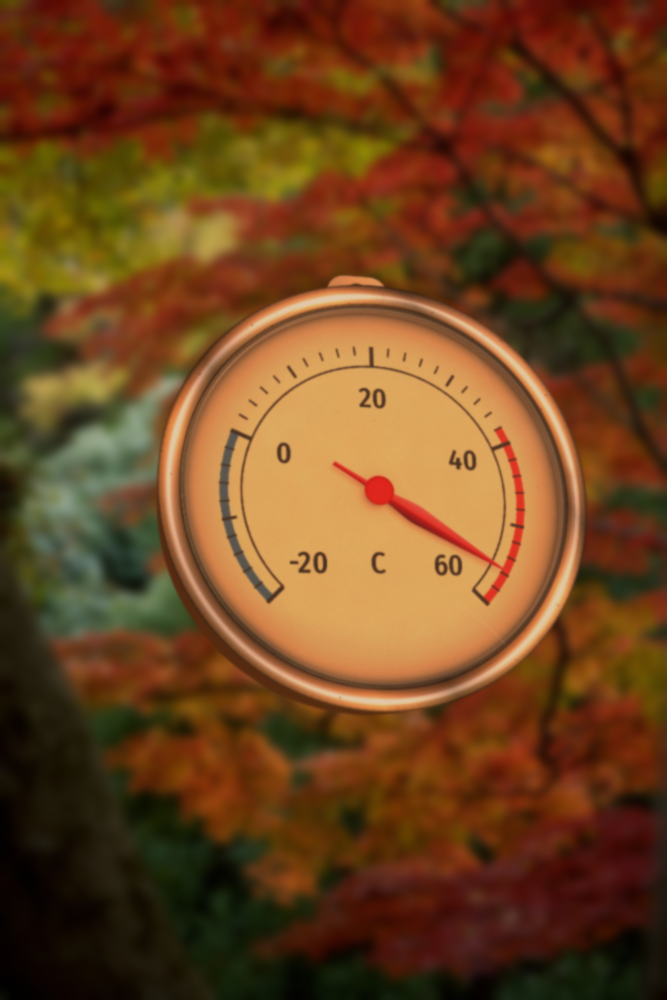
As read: °C 56
